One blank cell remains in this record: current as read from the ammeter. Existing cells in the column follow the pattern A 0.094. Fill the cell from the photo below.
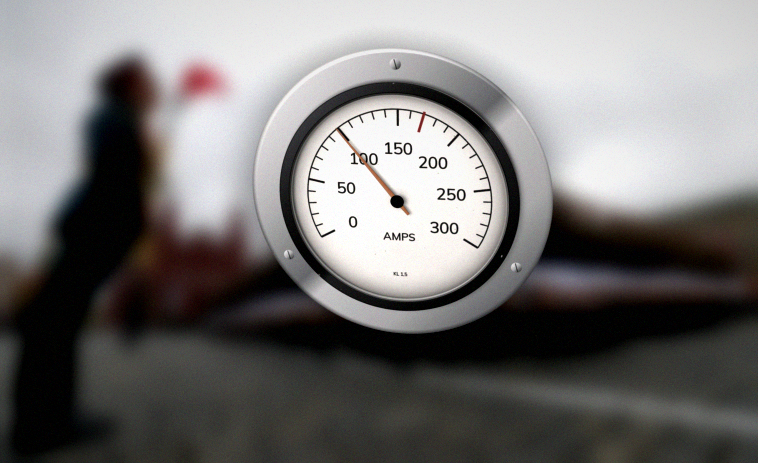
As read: A 100
